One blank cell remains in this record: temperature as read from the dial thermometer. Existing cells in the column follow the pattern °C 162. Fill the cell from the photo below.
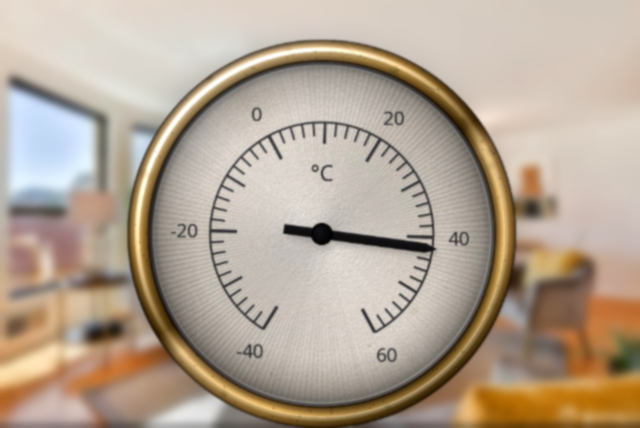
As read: °C 42
